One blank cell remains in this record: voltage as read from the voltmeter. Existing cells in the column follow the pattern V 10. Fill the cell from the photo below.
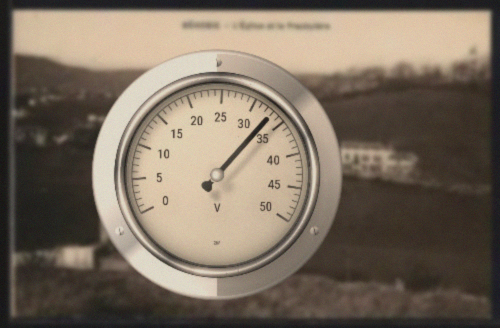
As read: V 33
